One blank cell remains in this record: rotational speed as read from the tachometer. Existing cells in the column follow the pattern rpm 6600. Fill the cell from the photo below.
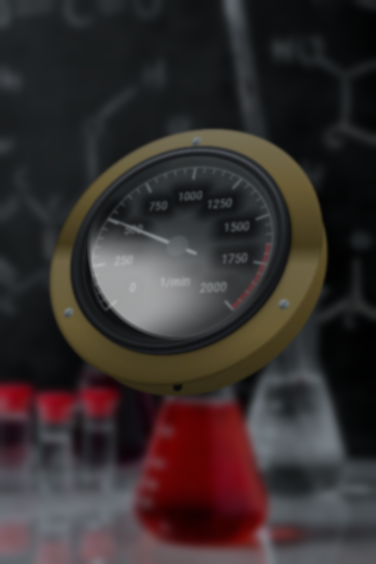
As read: rpm 500
